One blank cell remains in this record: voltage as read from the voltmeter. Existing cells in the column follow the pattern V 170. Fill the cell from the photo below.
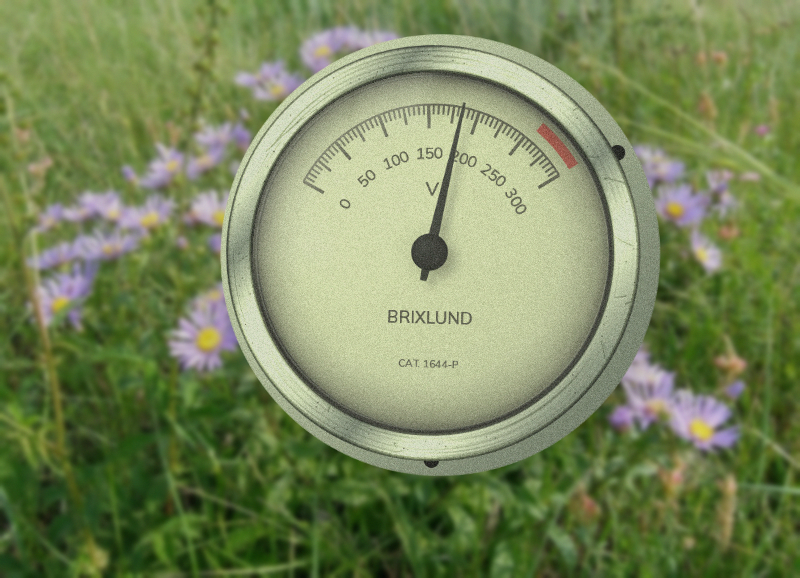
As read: V 185
